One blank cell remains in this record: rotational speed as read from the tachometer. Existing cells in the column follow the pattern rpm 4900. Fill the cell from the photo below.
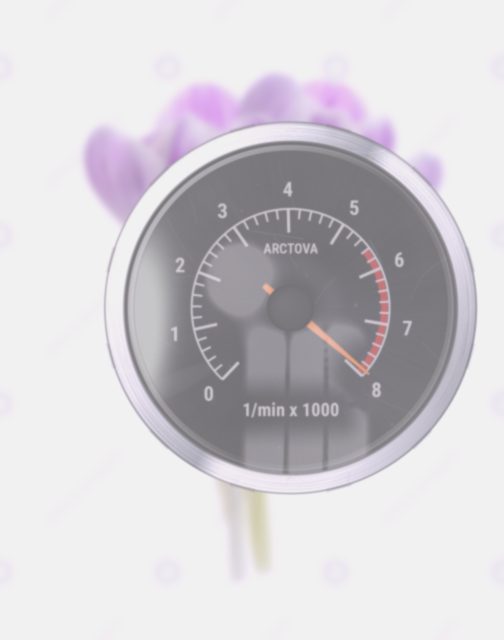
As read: rpm 7900
